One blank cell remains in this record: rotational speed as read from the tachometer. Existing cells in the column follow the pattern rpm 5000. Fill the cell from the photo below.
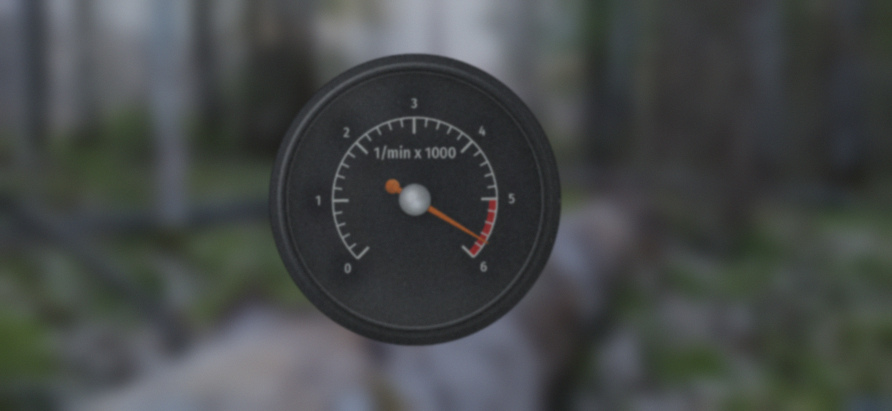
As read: rpm 5700
